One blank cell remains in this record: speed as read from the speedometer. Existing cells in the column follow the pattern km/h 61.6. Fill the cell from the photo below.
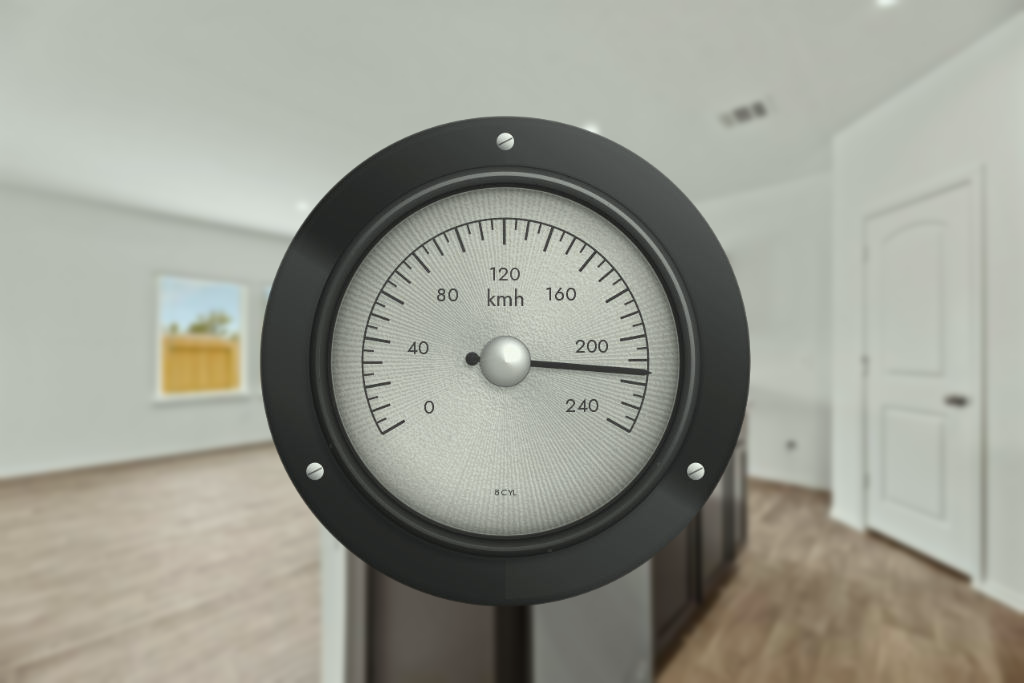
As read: km/h 215
